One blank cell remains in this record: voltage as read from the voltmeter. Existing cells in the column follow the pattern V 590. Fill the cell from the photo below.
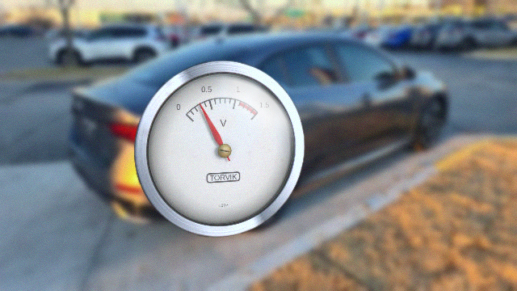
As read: V 0.3
